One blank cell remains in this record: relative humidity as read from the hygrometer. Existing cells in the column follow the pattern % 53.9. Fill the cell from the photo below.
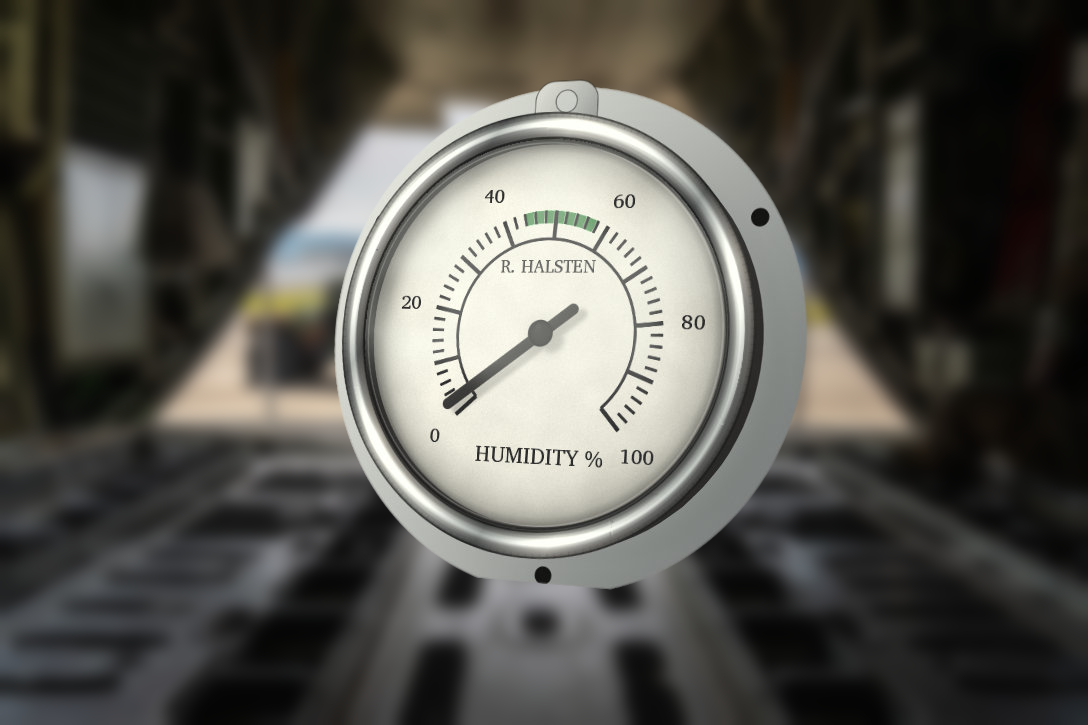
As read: % 2
